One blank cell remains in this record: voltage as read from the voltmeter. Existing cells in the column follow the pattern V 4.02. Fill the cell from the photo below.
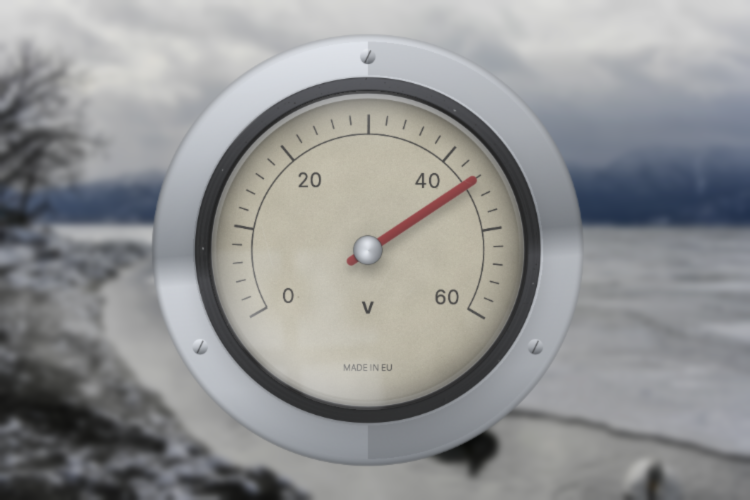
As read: V 44
